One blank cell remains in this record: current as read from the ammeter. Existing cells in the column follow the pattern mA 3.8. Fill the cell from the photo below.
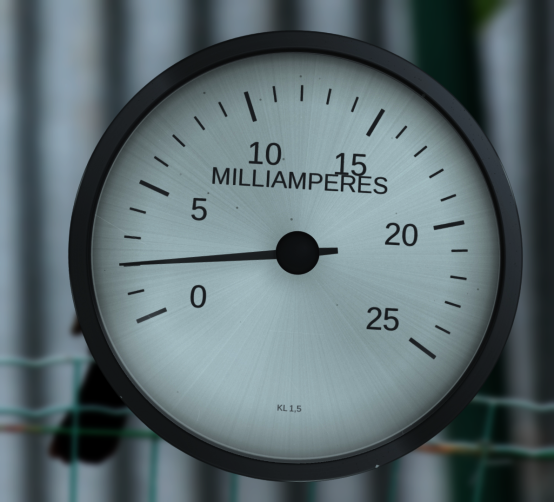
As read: mA 2
